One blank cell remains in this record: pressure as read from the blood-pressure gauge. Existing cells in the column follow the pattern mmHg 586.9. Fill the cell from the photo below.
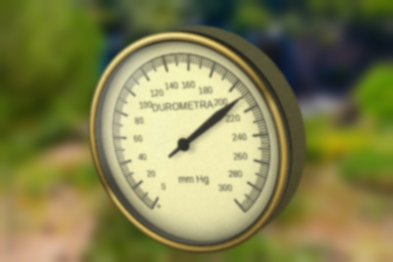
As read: mmHg 210
